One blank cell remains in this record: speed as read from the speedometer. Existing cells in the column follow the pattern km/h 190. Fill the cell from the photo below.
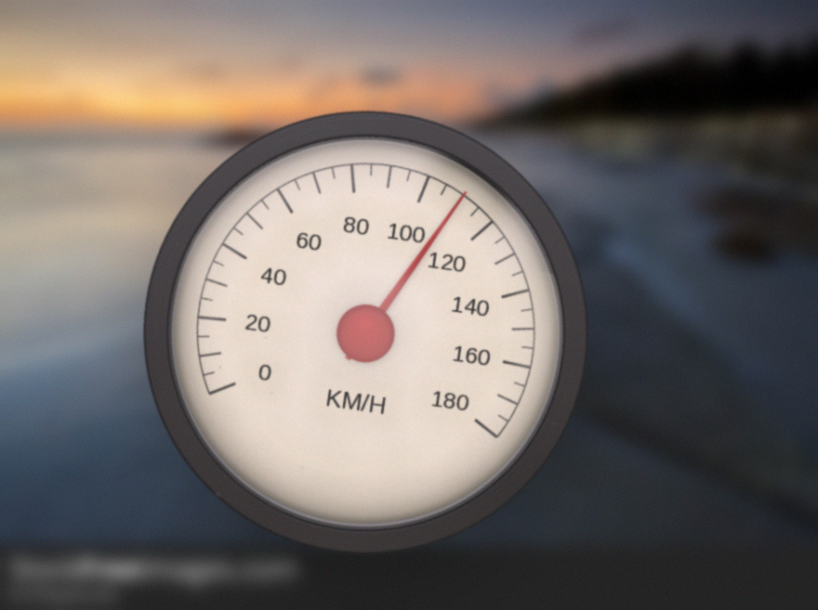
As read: km/h 110
